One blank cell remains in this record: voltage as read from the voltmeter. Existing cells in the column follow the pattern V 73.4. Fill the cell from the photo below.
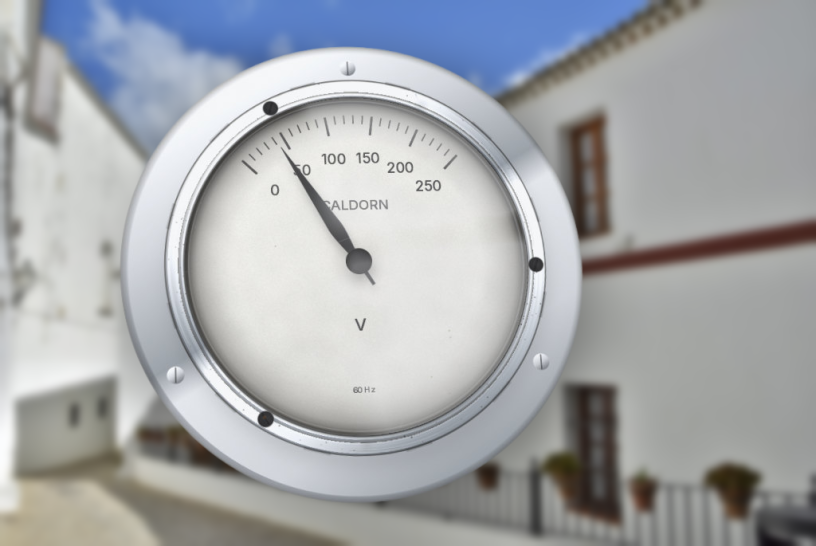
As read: V 40
